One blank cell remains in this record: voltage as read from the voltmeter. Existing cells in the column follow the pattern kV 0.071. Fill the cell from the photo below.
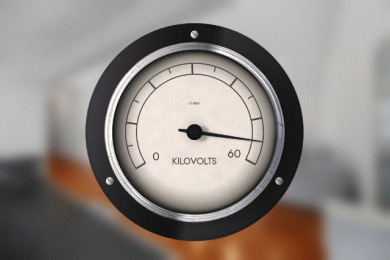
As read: kV 55
